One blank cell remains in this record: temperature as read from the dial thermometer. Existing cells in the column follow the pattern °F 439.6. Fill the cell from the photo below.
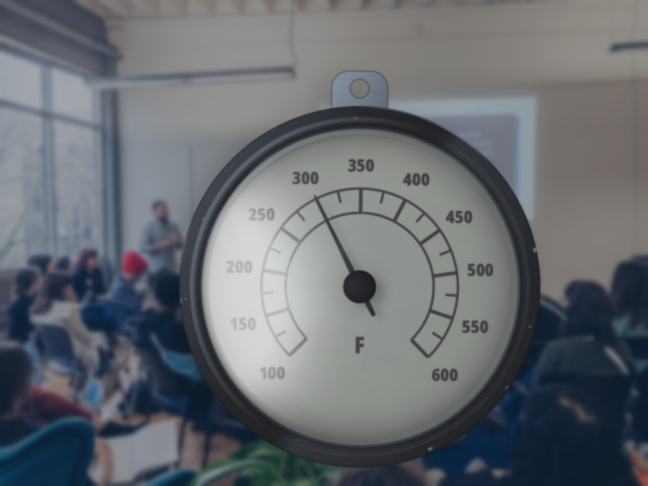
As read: °F 300
